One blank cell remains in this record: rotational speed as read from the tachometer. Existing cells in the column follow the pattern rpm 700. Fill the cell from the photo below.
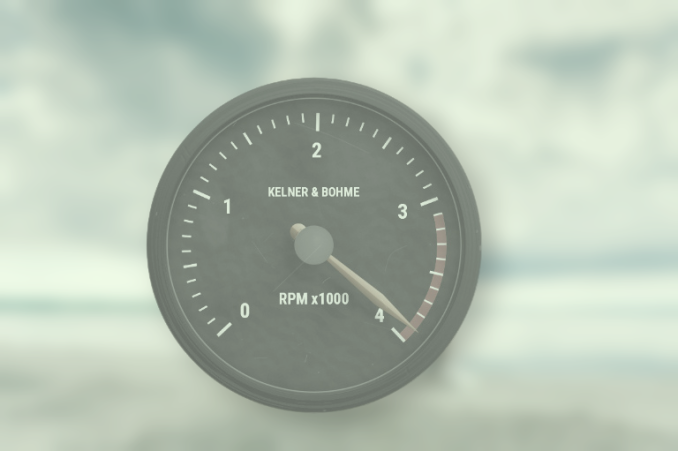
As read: rpm 3900
